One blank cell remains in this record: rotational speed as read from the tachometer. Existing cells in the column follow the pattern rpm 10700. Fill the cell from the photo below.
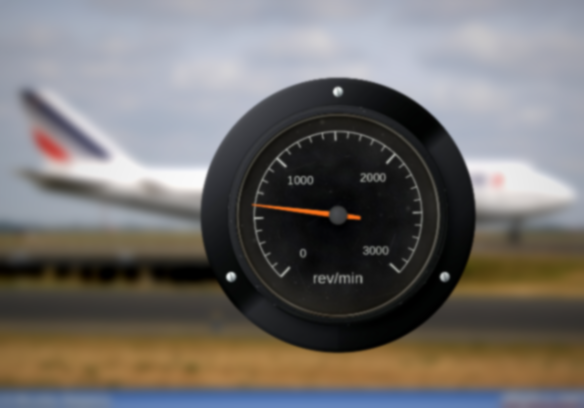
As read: rpm 600
